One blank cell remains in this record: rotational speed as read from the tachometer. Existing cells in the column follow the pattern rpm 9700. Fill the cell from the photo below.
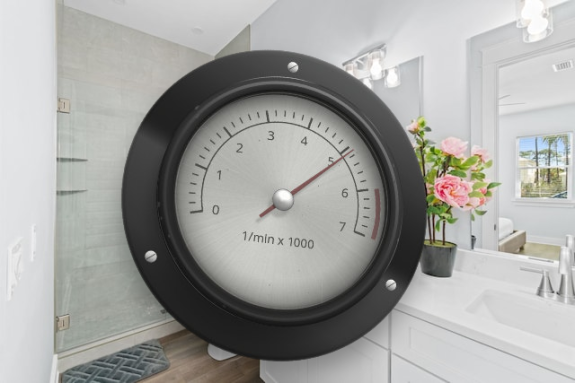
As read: rpm 5100
